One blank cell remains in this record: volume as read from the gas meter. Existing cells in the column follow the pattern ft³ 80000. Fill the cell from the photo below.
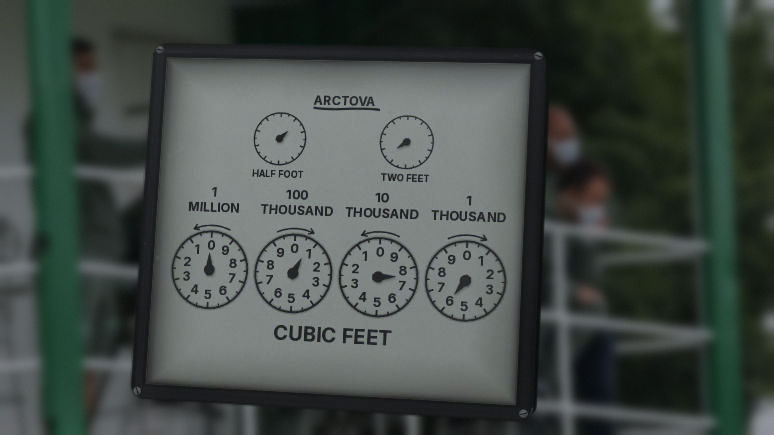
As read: ft³ 7600
